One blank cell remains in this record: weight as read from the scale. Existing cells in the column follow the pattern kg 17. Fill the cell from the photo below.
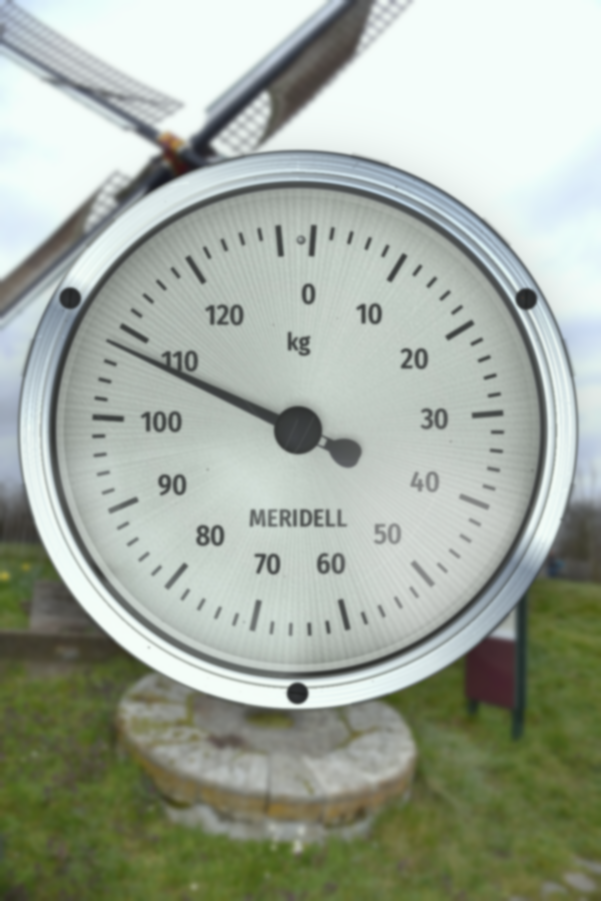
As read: kg 108
